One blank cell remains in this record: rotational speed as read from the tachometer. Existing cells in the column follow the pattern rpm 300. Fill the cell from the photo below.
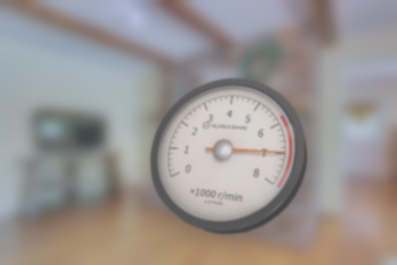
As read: rpm 7000
